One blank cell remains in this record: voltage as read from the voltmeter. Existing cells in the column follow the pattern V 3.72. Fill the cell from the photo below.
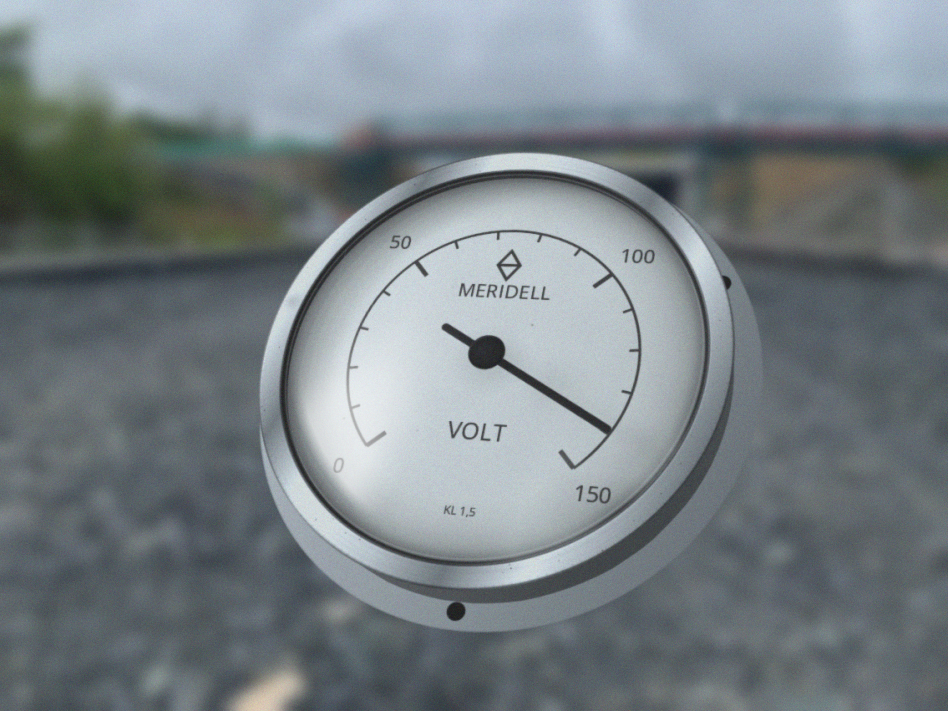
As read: V 140
